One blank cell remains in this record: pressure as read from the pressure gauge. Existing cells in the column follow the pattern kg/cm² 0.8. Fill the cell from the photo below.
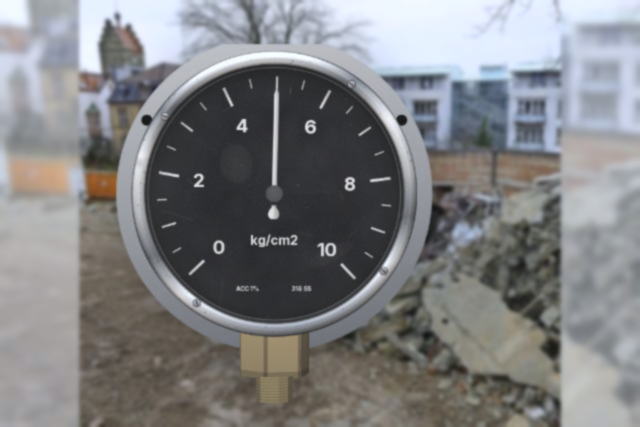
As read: kg/cm² 5
